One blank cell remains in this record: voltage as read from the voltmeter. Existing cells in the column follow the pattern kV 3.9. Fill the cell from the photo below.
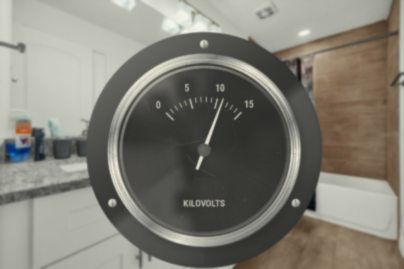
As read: kV 11
